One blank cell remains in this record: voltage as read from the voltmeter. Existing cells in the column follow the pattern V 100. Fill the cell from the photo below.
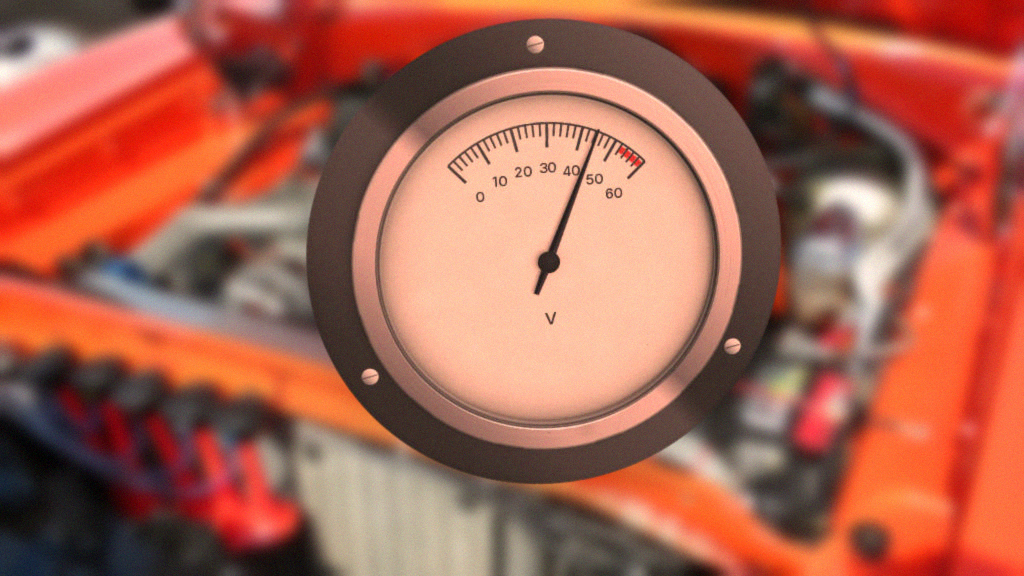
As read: V 44
